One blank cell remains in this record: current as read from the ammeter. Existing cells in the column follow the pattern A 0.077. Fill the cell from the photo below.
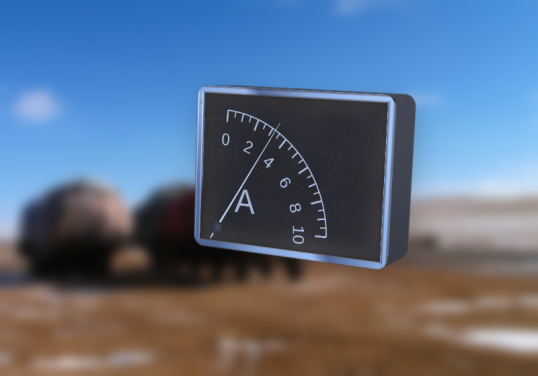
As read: A 3.25
